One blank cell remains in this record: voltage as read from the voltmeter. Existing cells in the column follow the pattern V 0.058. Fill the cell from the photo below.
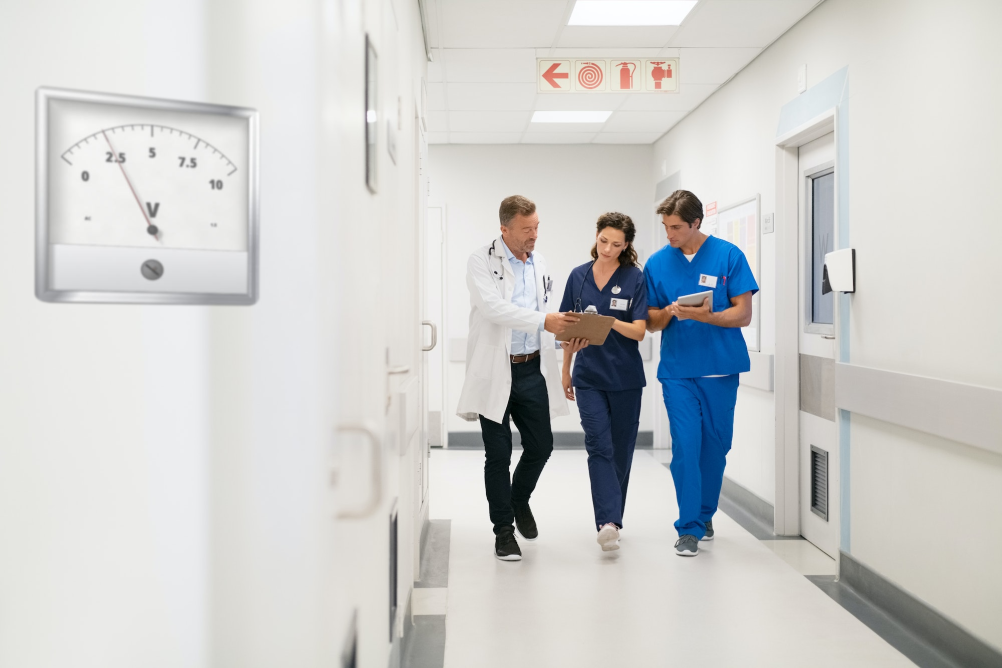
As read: V 2.5
